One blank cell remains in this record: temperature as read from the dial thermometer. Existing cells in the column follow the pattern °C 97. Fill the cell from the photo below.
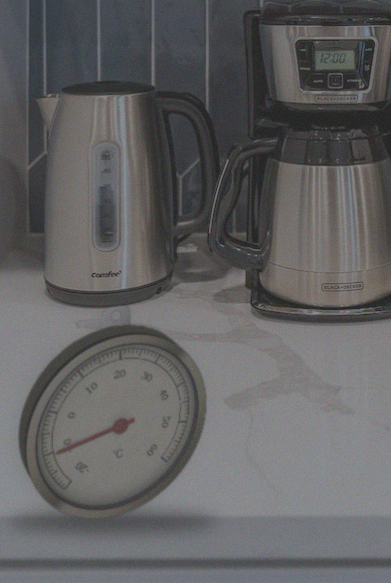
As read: °C -10
